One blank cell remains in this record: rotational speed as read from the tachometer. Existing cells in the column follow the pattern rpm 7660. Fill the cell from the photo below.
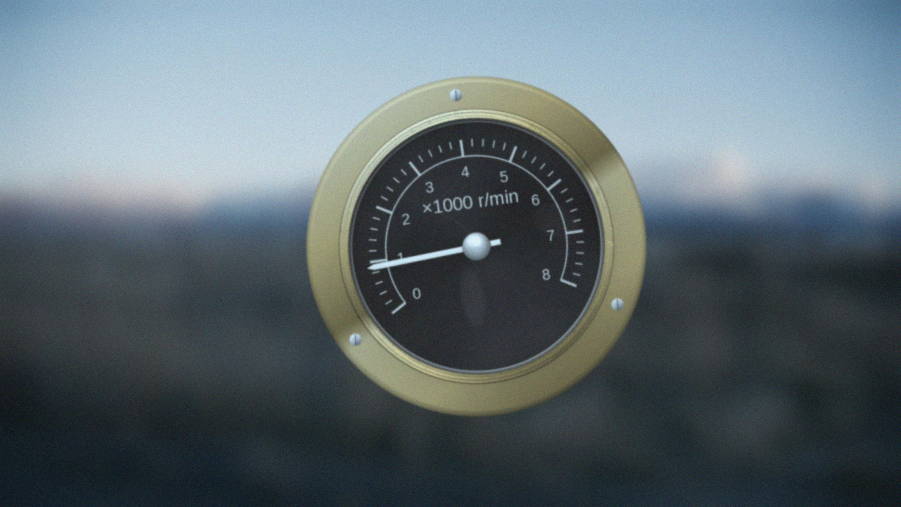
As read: rpm 900
